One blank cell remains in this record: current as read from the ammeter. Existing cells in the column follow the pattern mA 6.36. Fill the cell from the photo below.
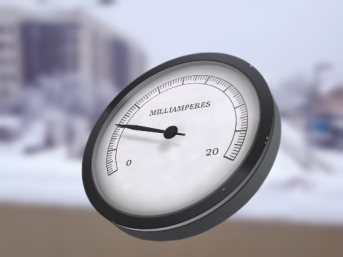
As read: mA 4
